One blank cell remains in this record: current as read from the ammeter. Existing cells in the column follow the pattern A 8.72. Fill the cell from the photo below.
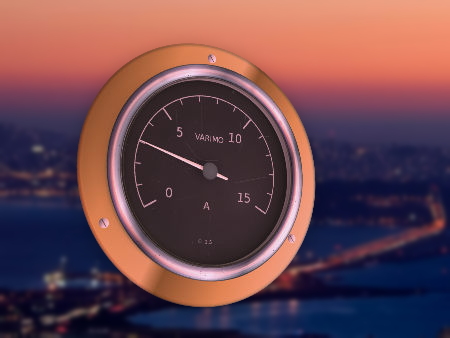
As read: A 3
